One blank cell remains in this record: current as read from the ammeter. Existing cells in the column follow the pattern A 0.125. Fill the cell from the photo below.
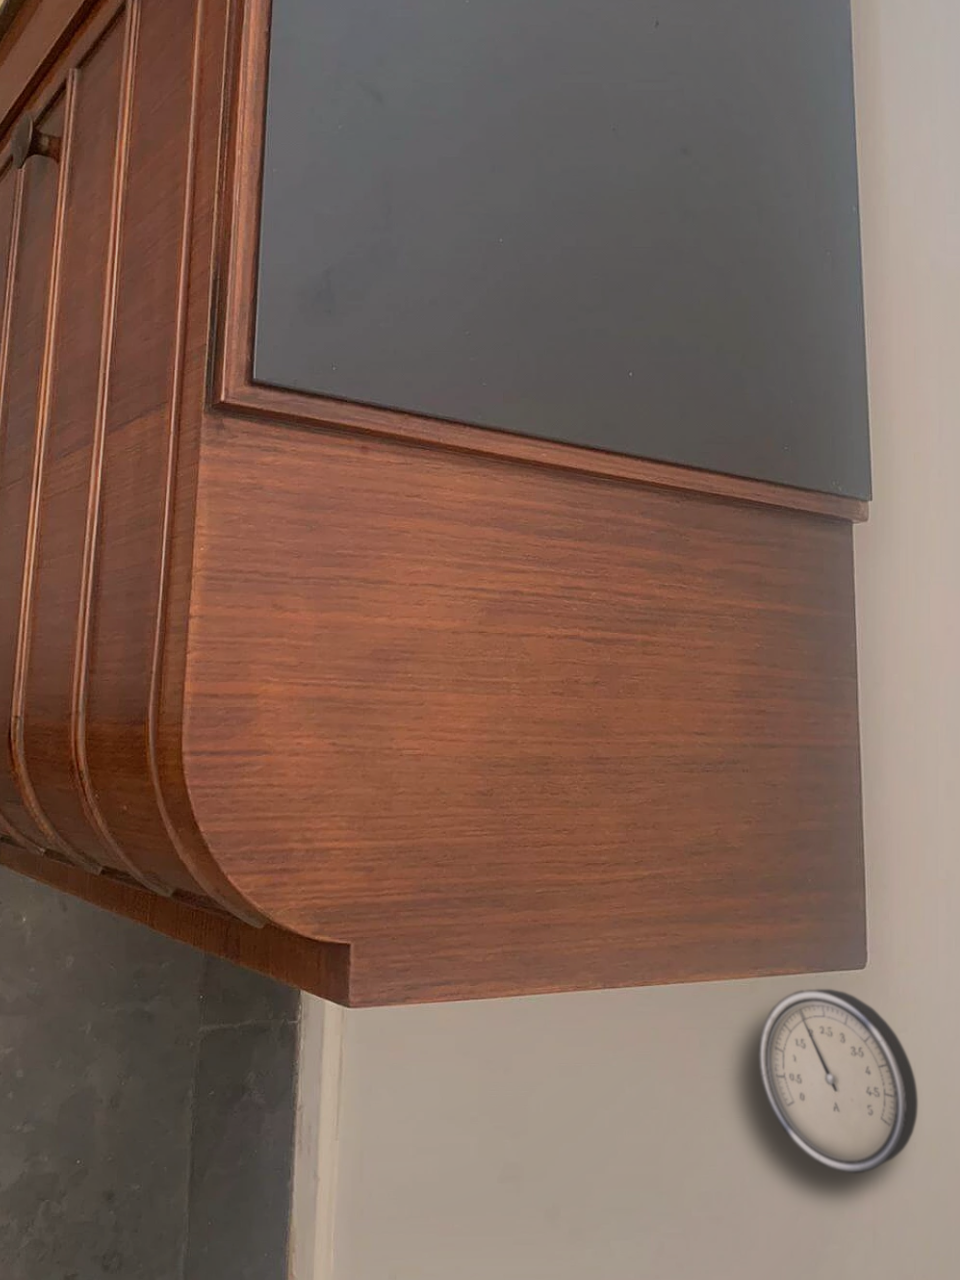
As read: A 2
